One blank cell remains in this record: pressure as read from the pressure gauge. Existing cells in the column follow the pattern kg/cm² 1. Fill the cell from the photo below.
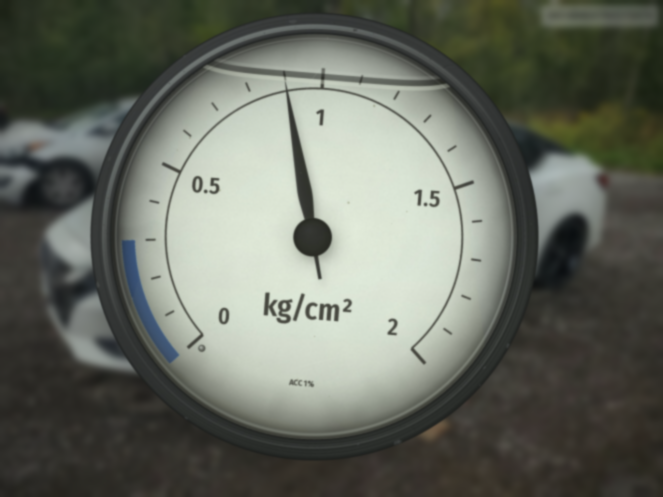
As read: kg/cm² 0.9
